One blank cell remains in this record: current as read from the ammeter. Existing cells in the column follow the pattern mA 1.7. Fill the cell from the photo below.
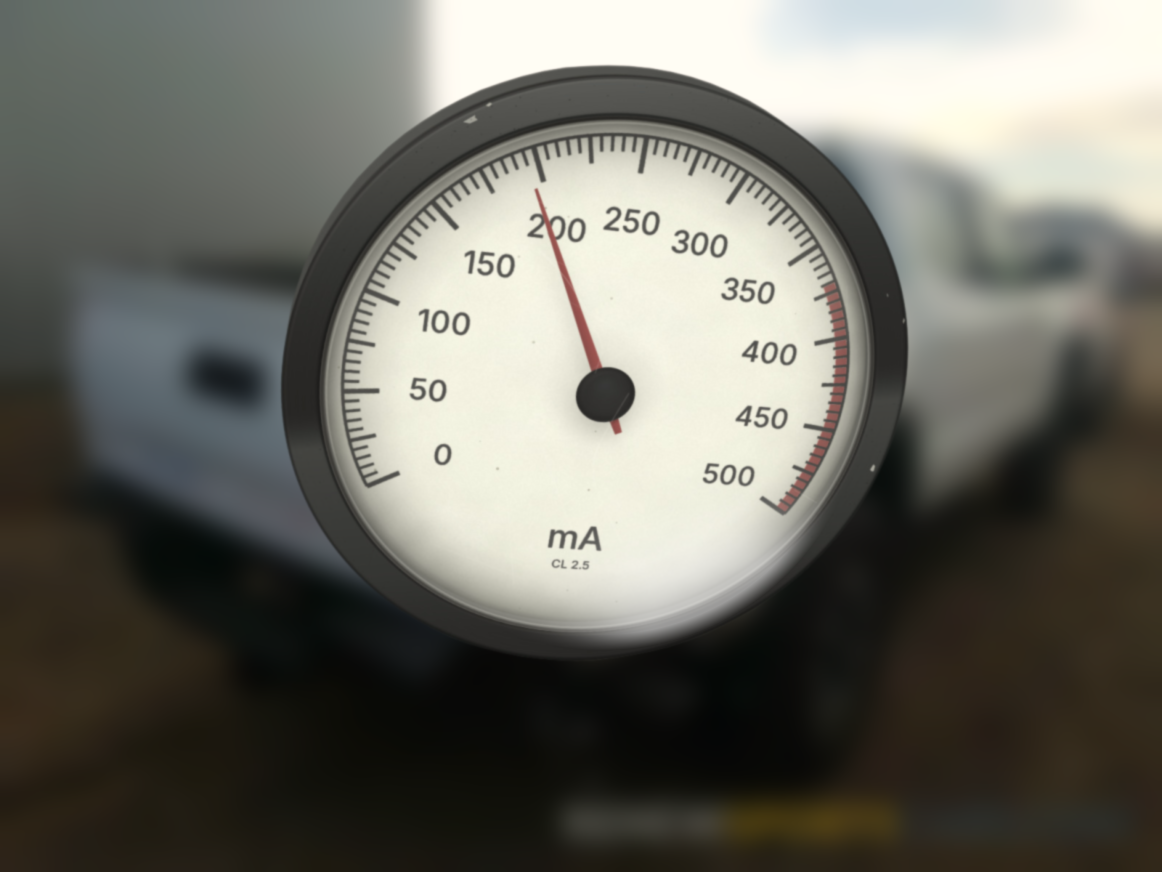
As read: mA 195
